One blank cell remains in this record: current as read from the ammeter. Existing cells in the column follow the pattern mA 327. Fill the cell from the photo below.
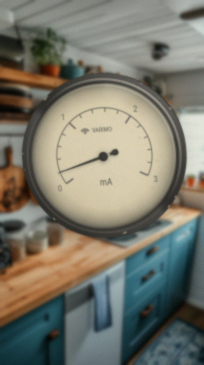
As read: mA 0.2
